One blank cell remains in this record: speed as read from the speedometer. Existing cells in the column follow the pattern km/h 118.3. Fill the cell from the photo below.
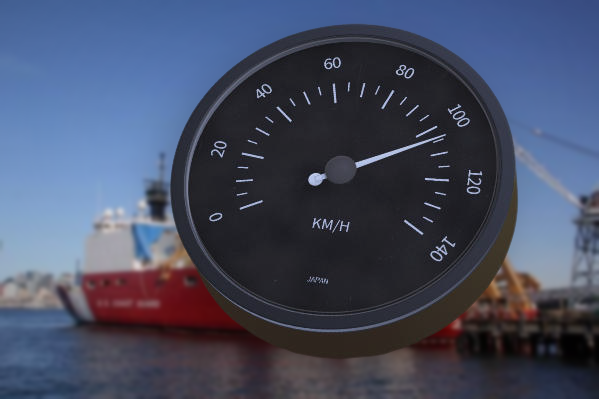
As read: km/h 105
